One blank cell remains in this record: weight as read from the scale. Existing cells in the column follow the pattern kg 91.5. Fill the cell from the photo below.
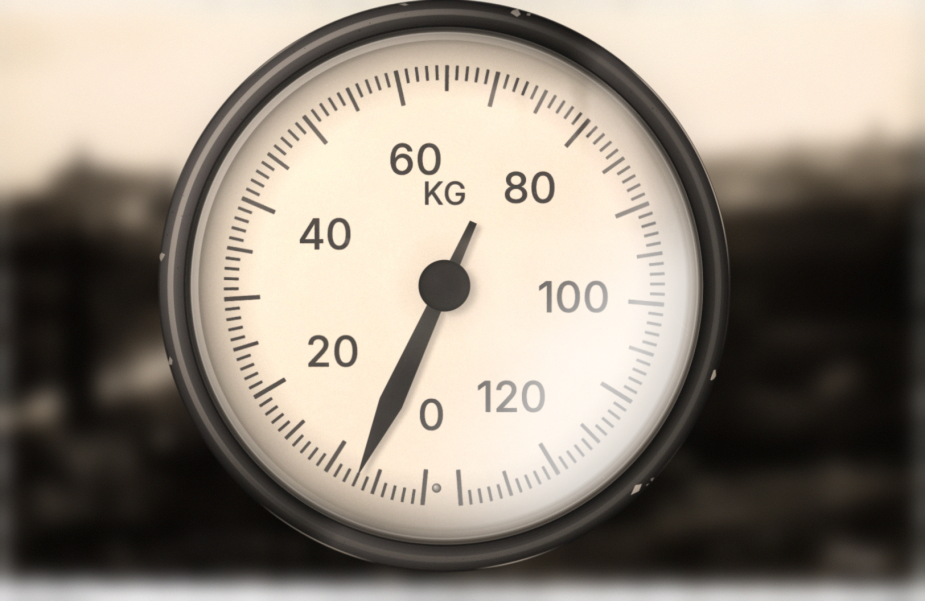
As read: kg 7
